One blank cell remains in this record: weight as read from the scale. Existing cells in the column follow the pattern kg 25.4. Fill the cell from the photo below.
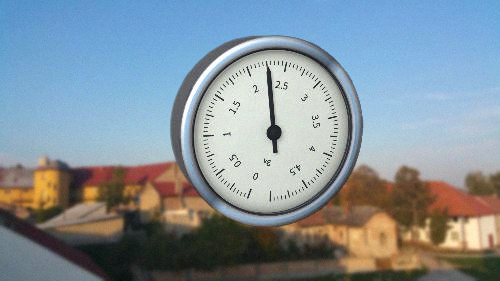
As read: kg 2.25
